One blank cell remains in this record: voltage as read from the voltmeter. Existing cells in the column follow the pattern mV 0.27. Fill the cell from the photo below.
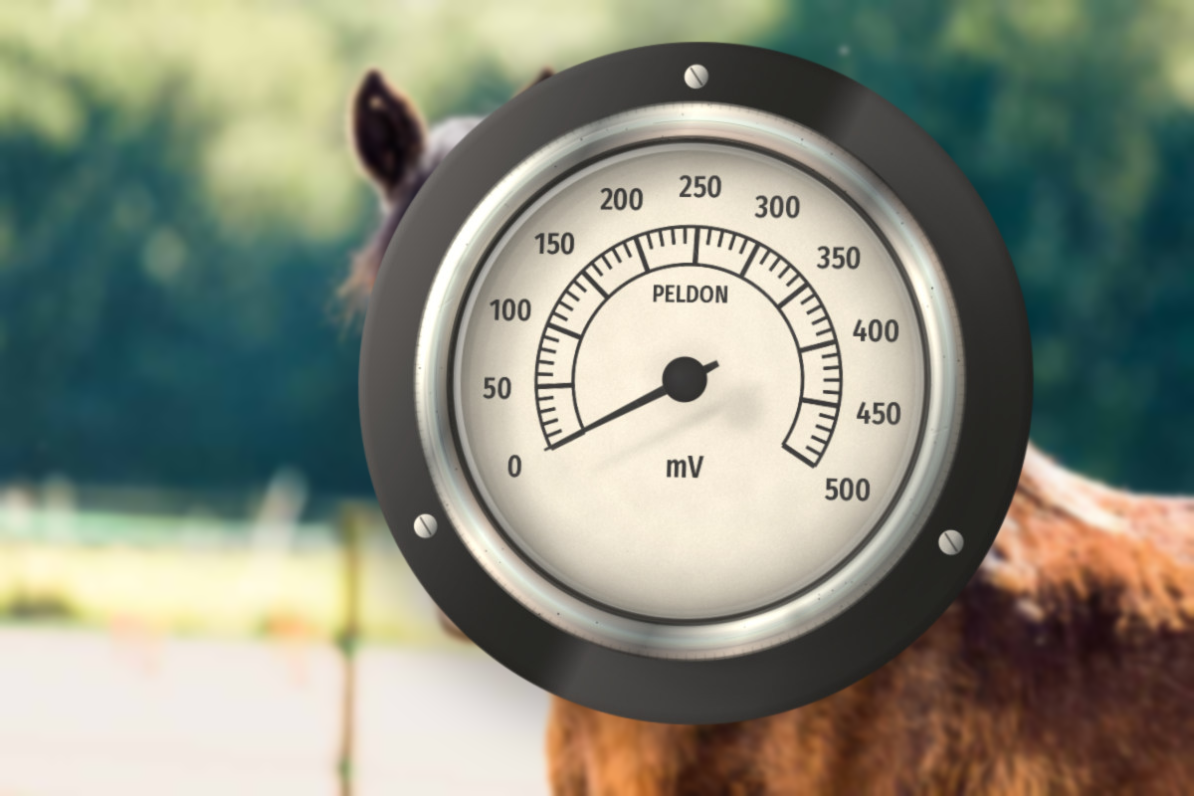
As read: mV 0
